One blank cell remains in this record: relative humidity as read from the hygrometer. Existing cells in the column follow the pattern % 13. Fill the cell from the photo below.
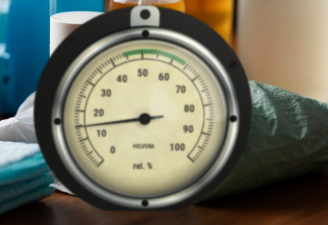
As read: % 15
